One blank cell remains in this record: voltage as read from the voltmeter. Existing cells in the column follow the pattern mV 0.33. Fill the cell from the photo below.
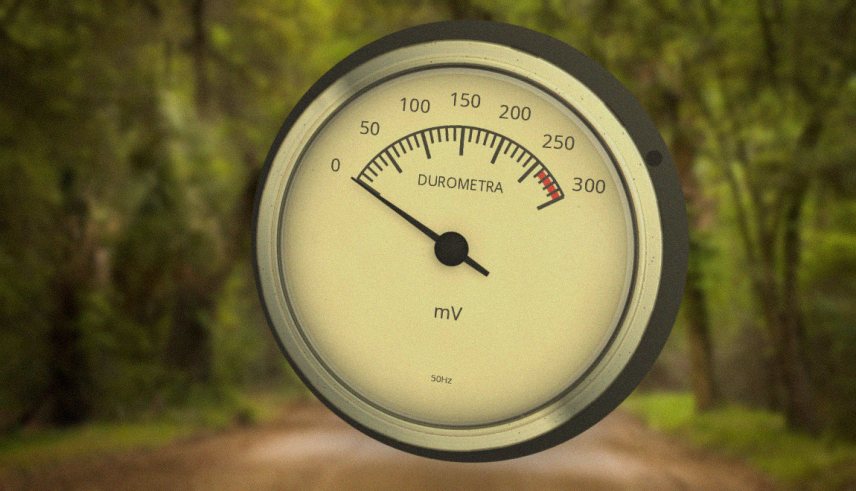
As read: mV 0
